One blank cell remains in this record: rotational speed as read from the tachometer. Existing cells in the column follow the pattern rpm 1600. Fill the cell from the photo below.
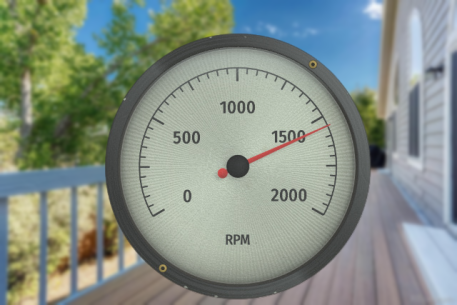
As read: rpm 1550
